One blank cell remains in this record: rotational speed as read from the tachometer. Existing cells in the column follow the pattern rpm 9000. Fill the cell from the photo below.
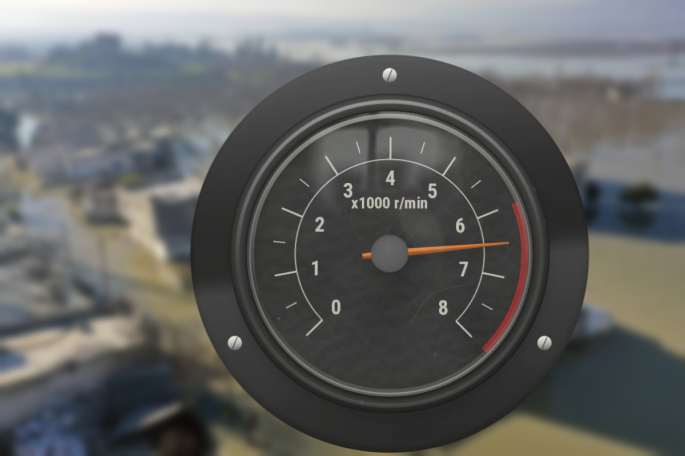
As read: rpm 6500
